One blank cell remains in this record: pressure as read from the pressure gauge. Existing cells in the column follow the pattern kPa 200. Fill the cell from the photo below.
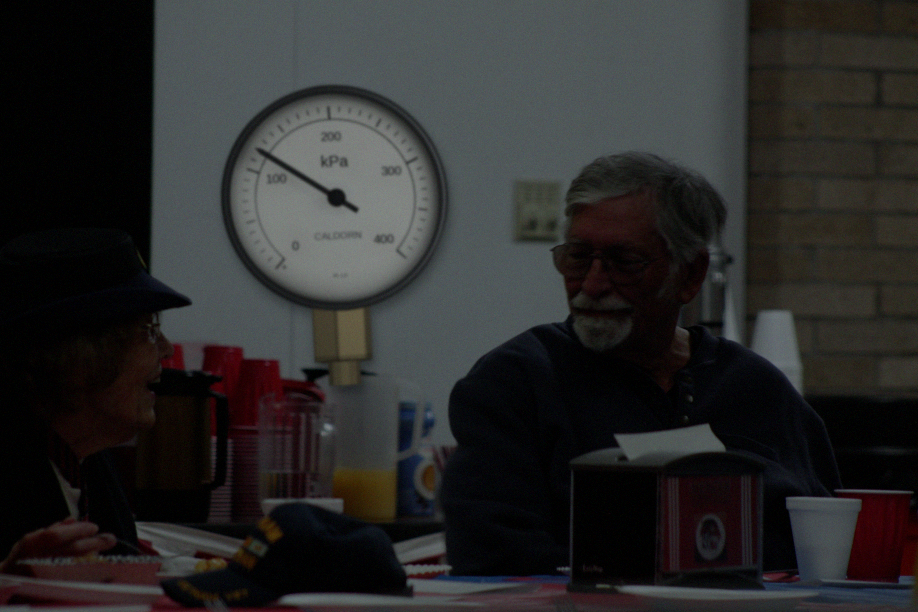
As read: kPa 120
